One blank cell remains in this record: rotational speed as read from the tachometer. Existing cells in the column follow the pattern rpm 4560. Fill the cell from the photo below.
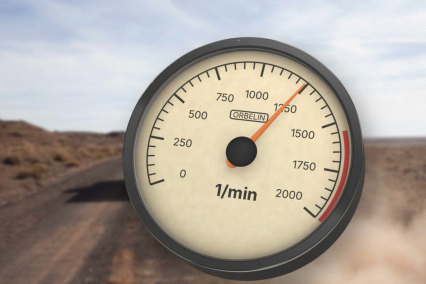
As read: rpm 1250
